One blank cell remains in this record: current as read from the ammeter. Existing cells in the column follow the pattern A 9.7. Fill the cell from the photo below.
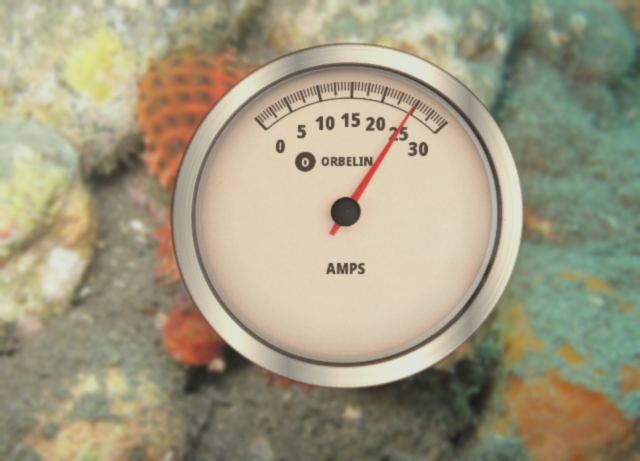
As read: A 25
